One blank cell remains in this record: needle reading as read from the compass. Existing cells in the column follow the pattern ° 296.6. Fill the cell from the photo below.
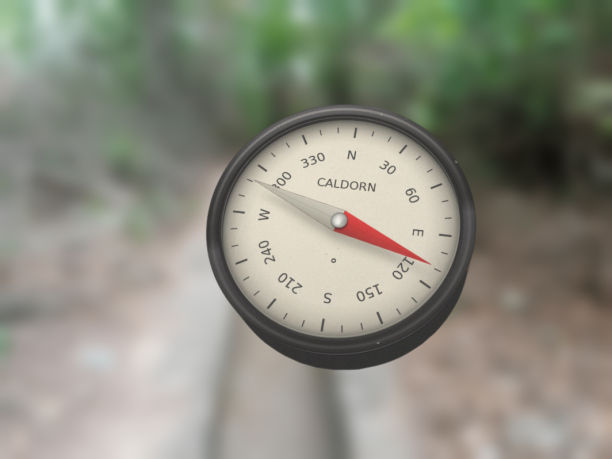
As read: ° 110
